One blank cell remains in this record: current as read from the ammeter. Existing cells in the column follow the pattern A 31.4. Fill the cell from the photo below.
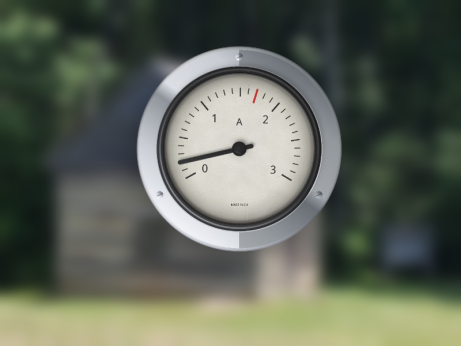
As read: A 0.2
